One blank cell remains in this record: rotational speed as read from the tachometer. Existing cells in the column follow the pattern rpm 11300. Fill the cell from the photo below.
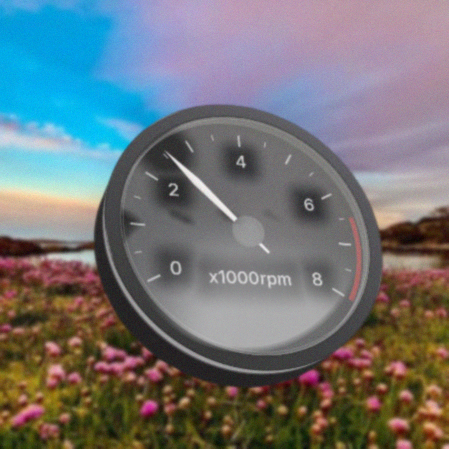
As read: rpm 2500
